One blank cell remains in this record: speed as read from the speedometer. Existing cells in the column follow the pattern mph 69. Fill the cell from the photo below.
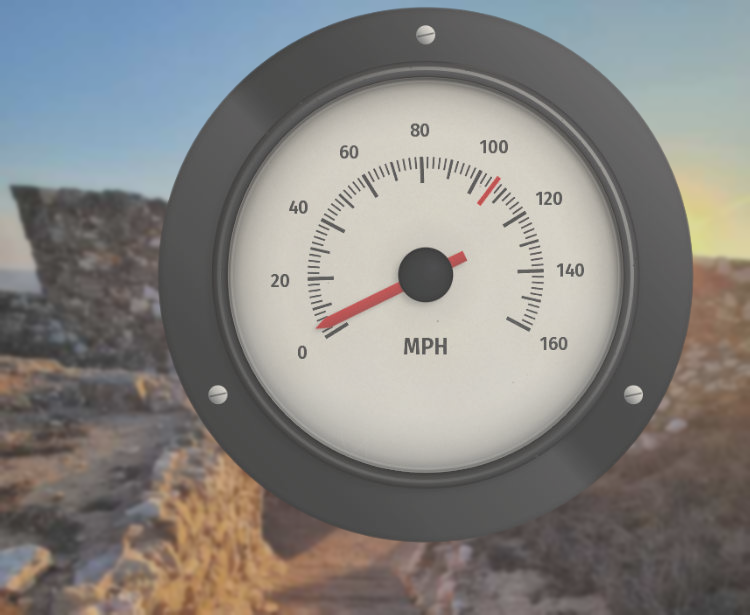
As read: mph 4
